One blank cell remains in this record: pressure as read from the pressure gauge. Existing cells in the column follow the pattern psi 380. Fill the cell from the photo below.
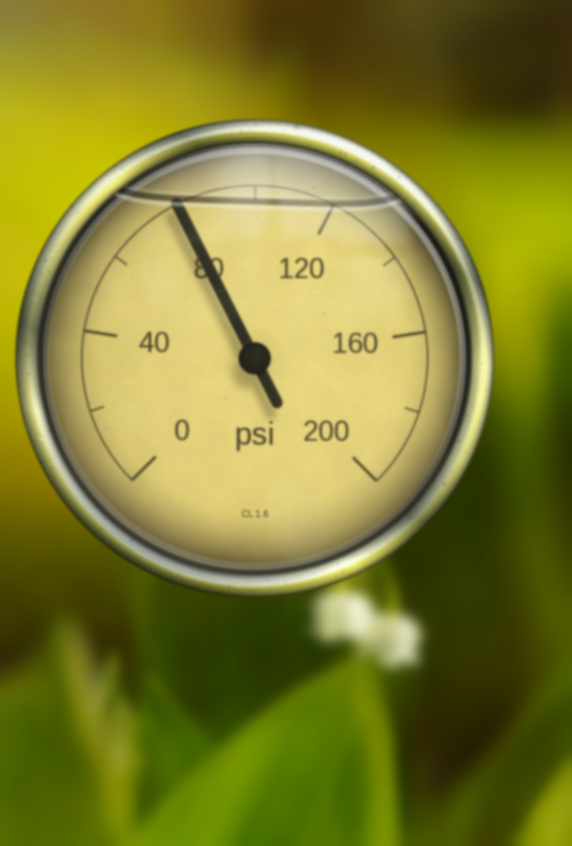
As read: psi 80
